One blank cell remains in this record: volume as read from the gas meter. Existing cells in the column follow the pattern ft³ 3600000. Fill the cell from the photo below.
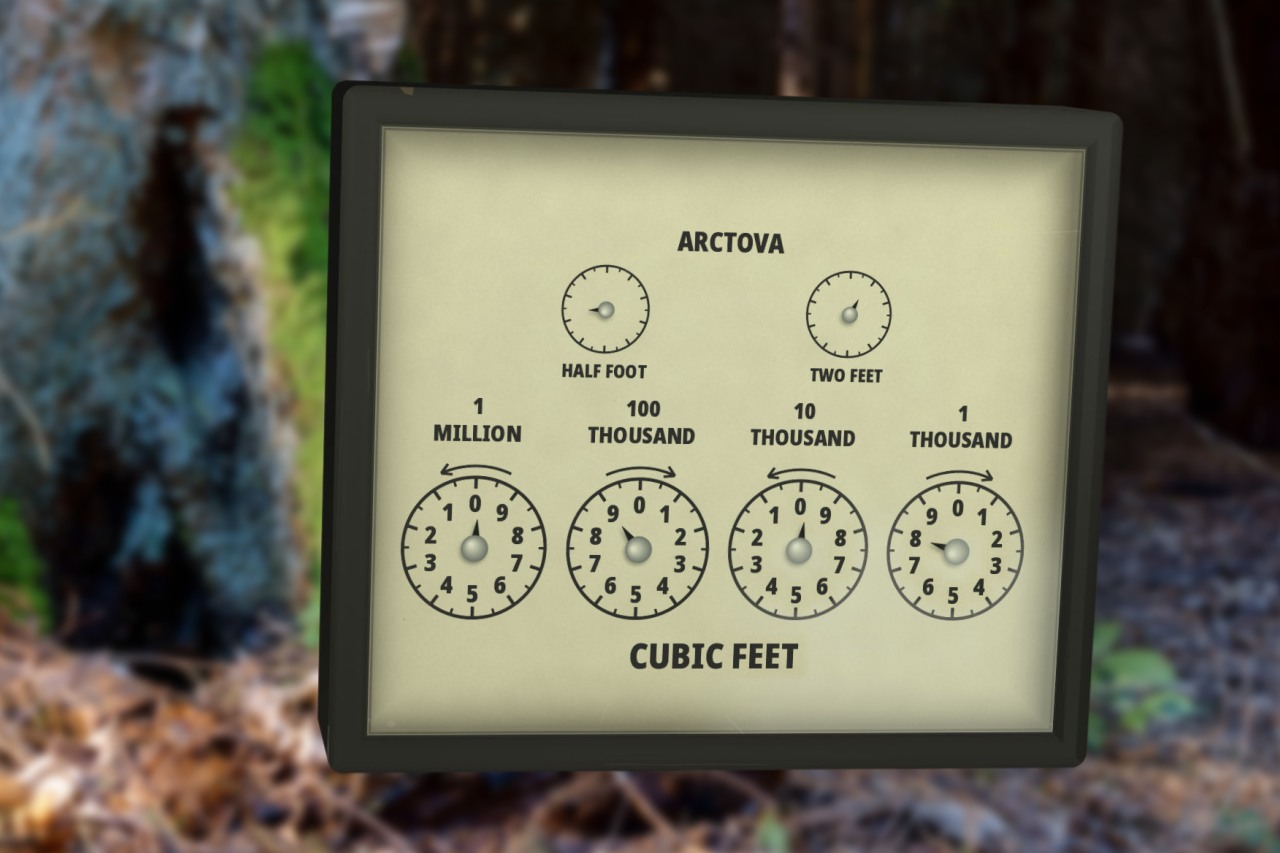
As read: ft³ 989800
